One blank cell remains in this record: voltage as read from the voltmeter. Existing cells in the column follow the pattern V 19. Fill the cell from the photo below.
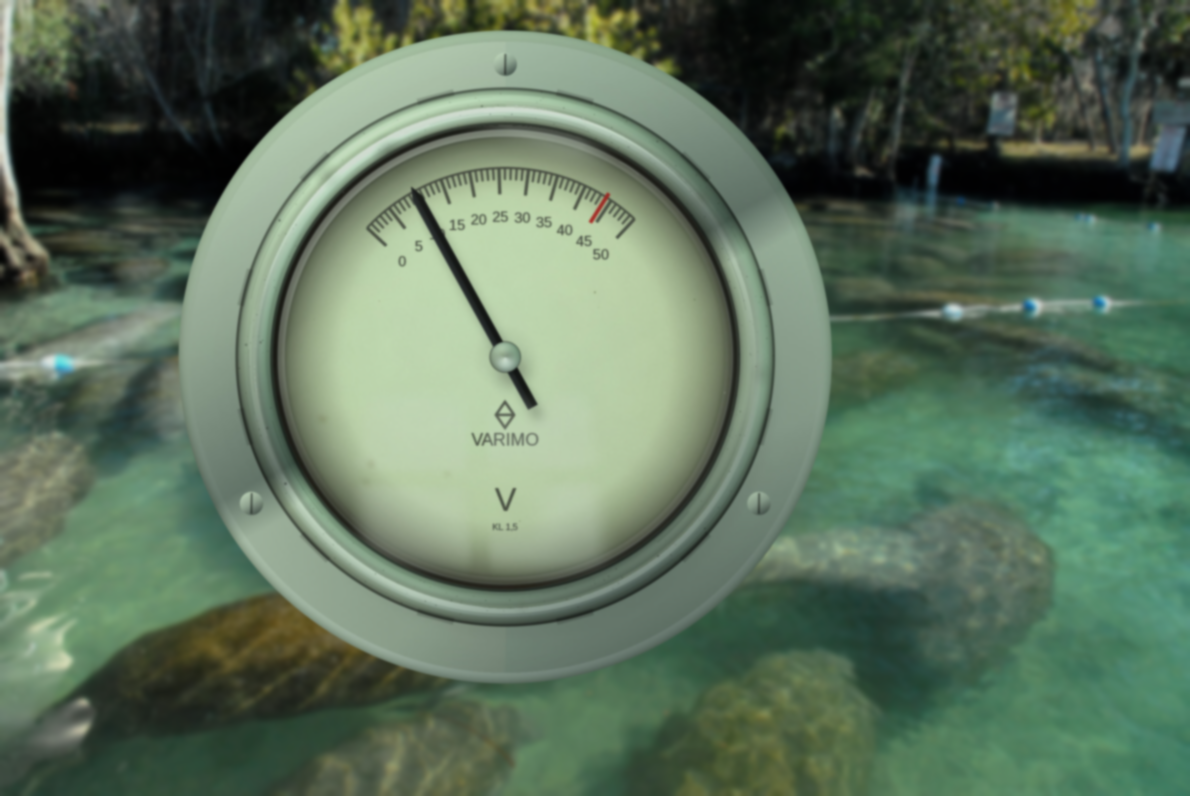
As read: V 10
